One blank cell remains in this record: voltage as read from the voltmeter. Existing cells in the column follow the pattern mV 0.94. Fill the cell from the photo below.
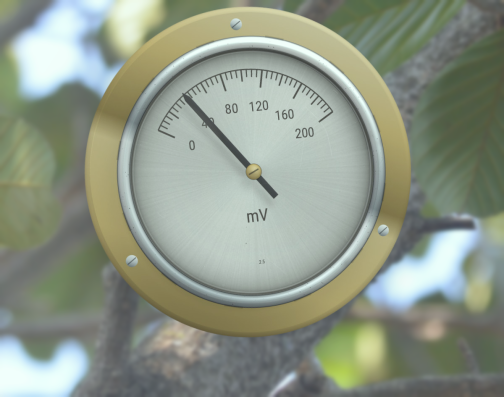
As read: mV 40
